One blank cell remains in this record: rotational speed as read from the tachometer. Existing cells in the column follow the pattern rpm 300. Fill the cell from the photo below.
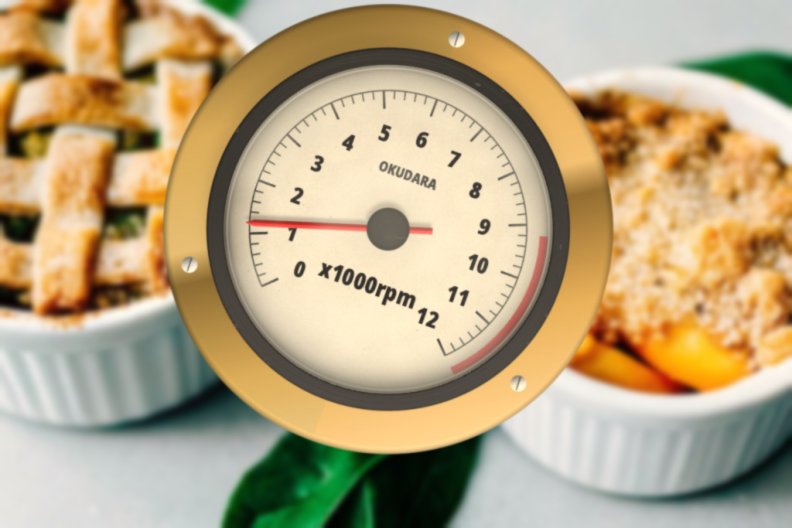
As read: rpm 1200
